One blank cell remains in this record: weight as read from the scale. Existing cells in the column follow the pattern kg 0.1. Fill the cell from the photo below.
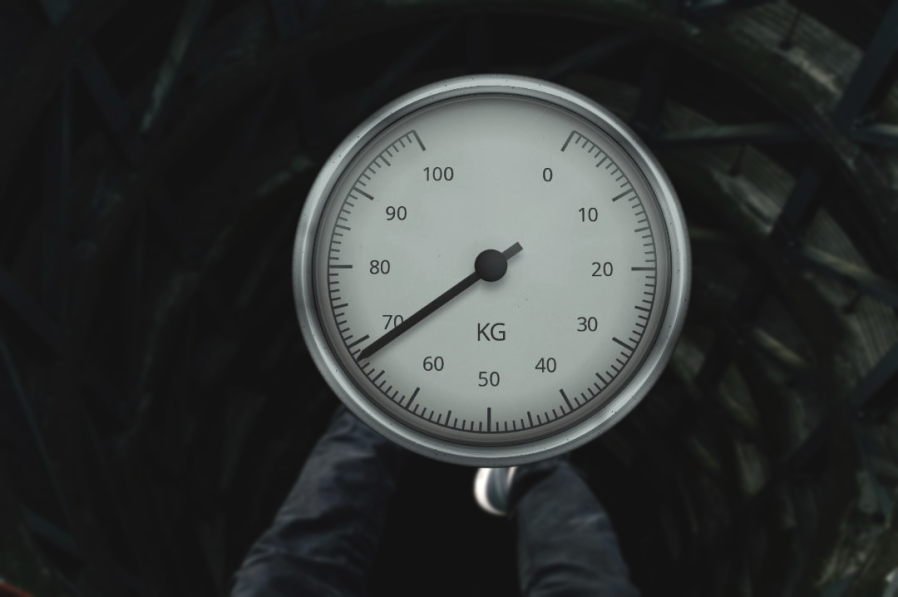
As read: kg 68
